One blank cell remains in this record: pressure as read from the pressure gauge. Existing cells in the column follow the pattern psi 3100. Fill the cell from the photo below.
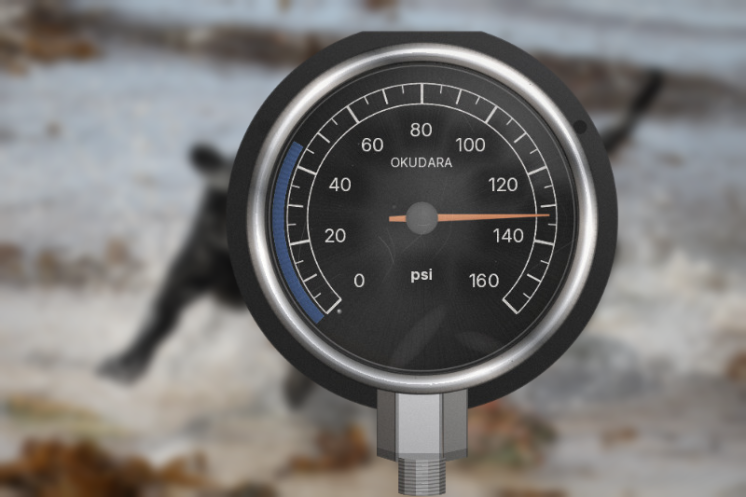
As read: psi 132.5
